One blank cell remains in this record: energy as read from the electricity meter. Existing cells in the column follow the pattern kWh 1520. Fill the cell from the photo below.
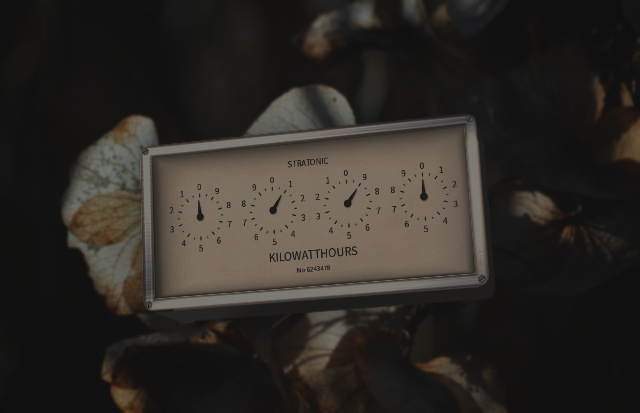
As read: kWh 90
